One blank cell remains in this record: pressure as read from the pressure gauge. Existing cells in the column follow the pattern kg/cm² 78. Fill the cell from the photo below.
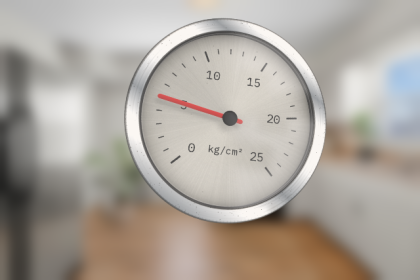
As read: kg/cm² 5
